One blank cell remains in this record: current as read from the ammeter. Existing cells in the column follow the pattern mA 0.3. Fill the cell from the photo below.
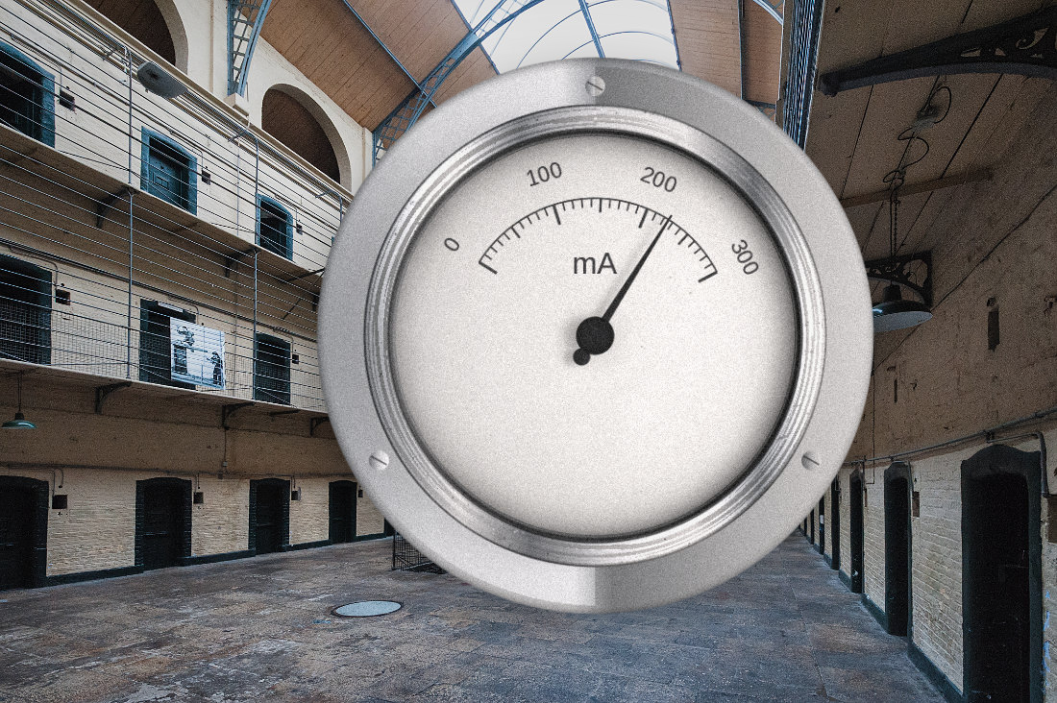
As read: mA 225
